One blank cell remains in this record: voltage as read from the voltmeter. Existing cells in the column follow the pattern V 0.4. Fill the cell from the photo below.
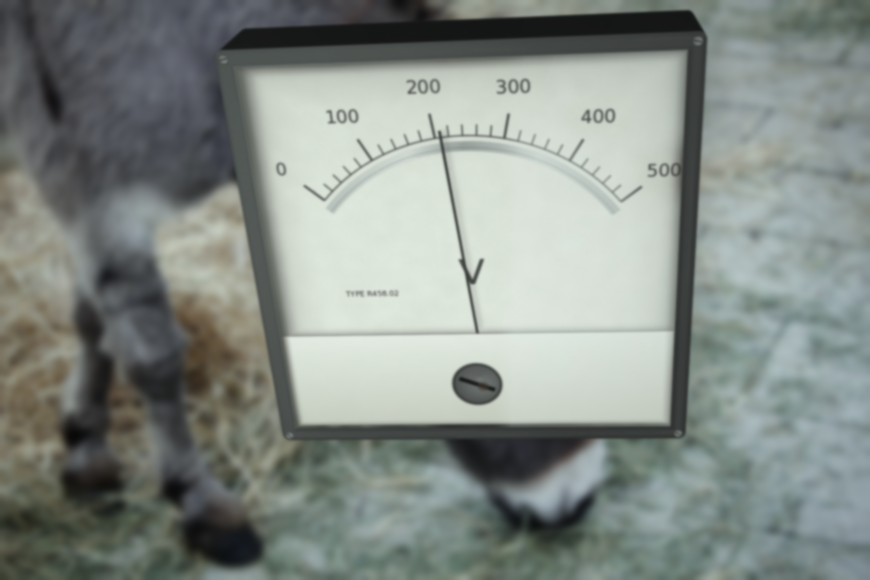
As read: V 210
